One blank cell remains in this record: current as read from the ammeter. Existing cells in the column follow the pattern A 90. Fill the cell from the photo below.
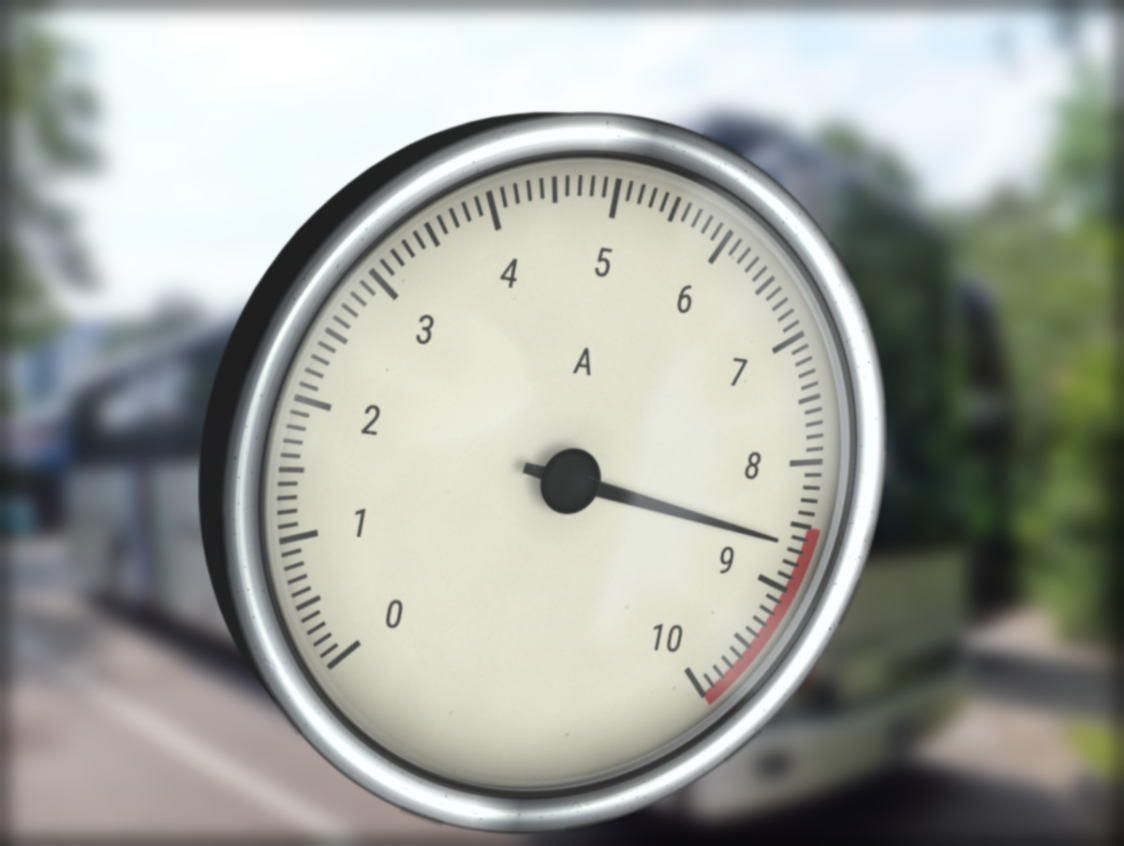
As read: A 8.65
